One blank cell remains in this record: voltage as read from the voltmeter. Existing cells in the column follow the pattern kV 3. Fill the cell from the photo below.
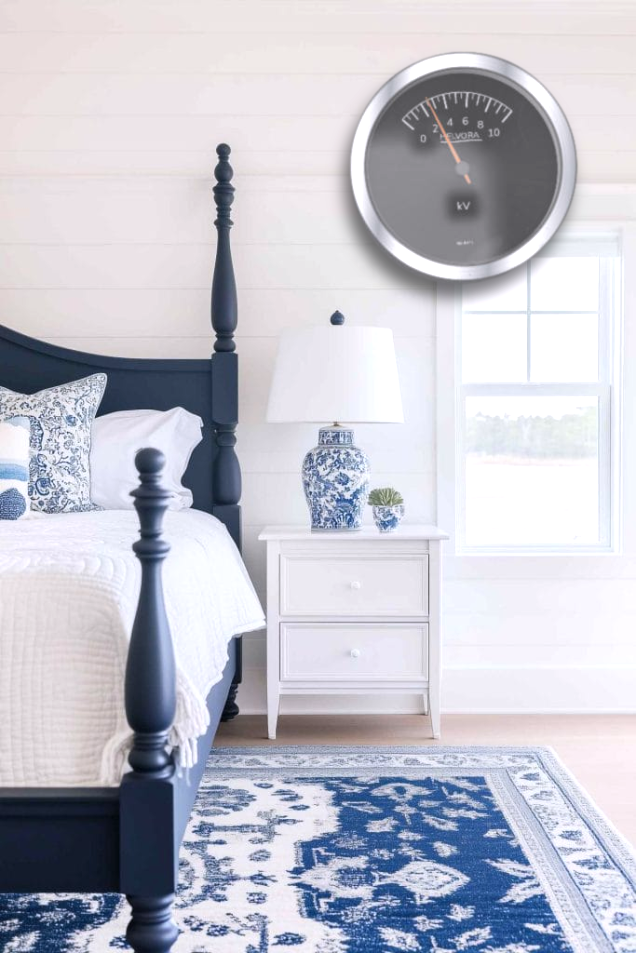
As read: kV 2.5
